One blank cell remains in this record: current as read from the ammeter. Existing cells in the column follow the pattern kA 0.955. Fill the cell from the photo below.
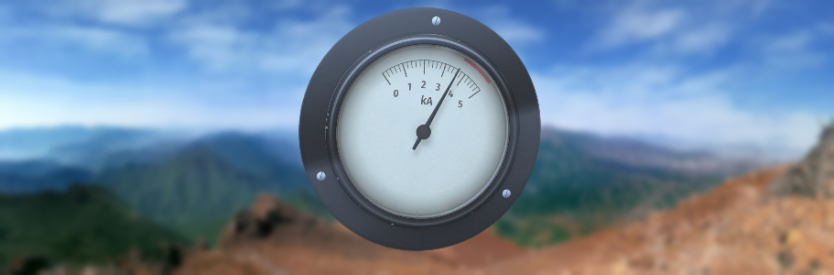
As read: kA 3.6
